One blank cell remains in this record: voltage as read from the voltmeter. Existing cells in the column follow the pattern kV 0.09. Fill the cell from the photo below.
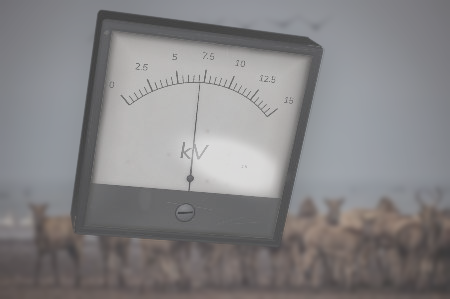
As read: kV 7
